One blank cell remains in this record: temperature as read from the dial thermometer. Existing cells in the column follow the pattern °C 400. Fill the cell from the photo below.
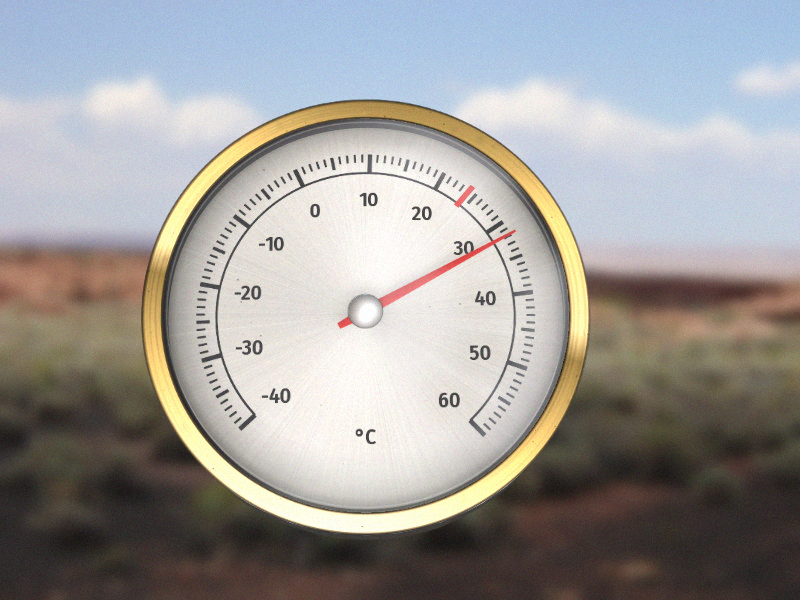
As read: °C 32
